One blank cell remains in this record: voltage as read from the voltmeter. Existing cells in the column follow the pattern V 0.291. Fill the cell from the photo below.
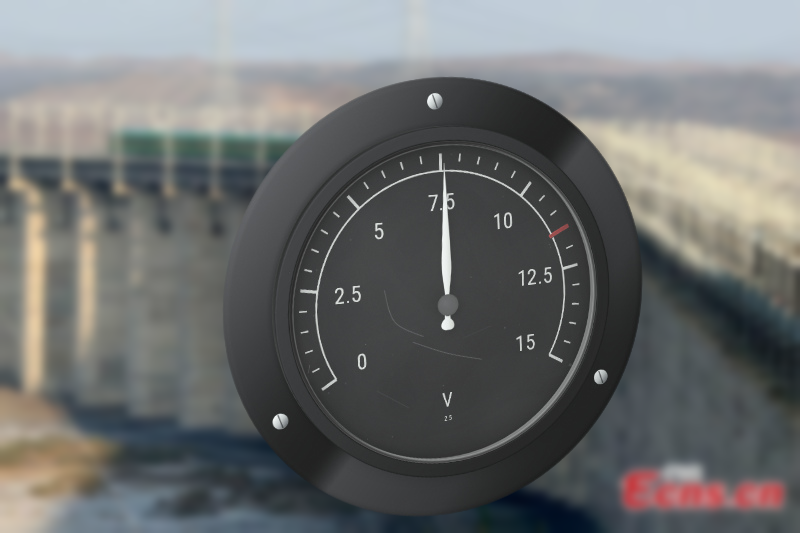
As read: V 7.5
